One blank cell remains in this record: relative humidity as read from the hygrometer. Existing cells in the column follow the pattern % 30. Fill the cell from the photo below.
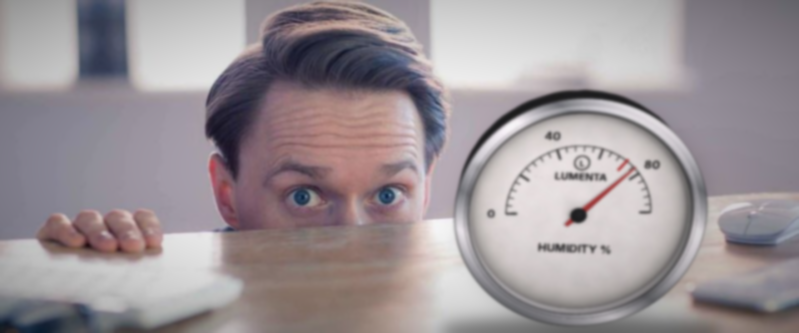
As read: % 76
